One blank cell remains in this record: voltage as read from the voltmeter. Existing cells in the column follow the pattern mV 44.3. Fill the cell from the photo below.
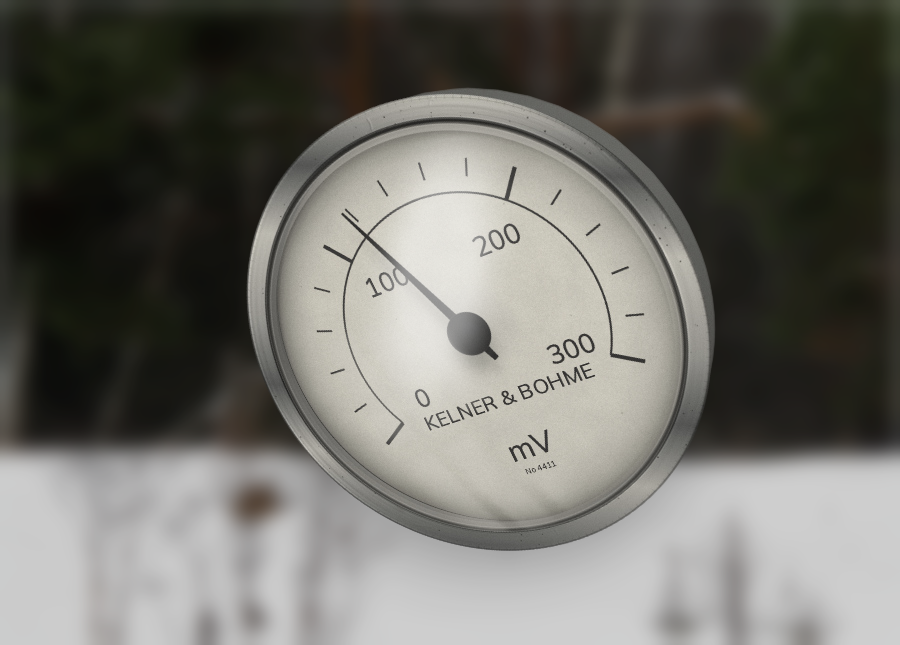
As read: mV 120
